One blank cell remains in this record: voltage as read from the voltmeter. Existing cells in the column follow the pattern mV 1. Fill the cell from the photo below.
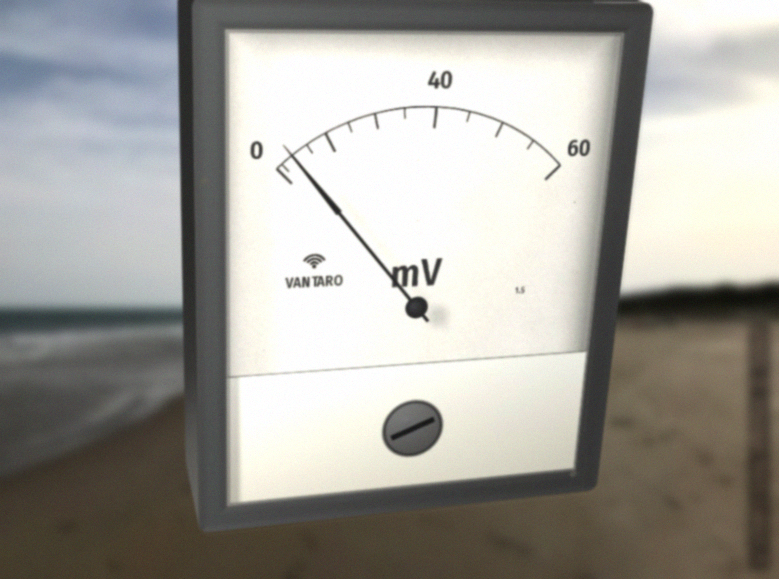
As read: mV 10
